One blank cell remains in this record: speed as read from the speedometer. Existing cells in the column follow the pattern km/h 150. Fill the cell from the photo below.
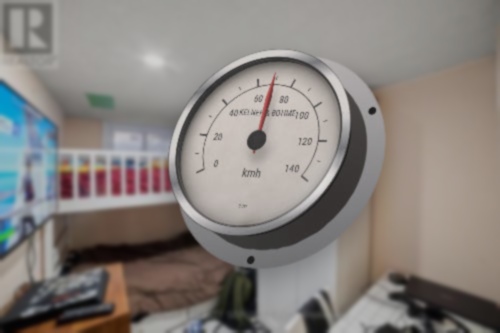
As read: km/h 70
